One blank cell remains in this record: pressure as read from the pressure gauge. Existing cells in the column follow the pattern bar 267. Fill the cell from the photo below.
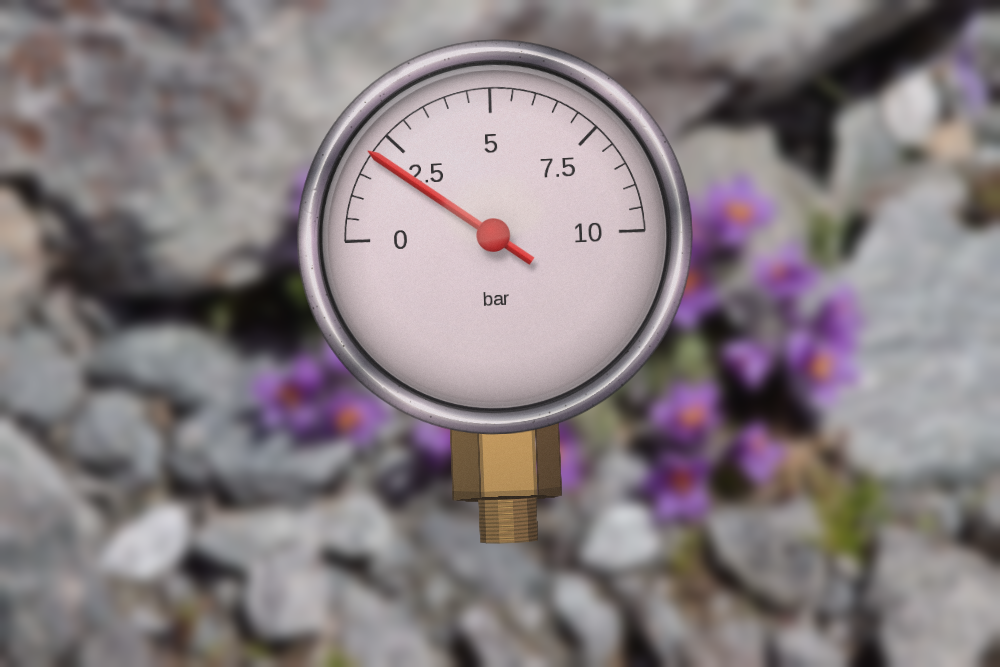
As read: bar 2
